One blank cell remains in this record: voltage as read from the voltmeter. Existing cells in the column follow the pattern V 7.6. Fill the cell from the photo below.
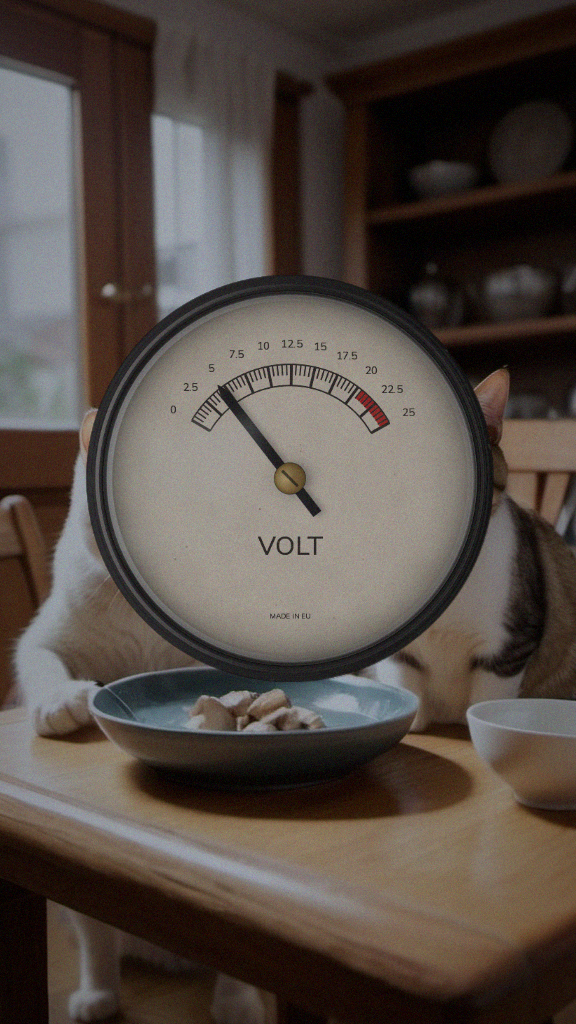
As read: V 4.5
